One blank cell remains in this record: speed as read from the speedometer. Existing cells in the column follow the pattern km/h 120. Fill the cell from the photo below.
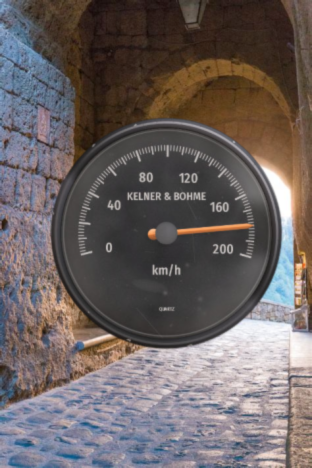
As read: km/h 180
